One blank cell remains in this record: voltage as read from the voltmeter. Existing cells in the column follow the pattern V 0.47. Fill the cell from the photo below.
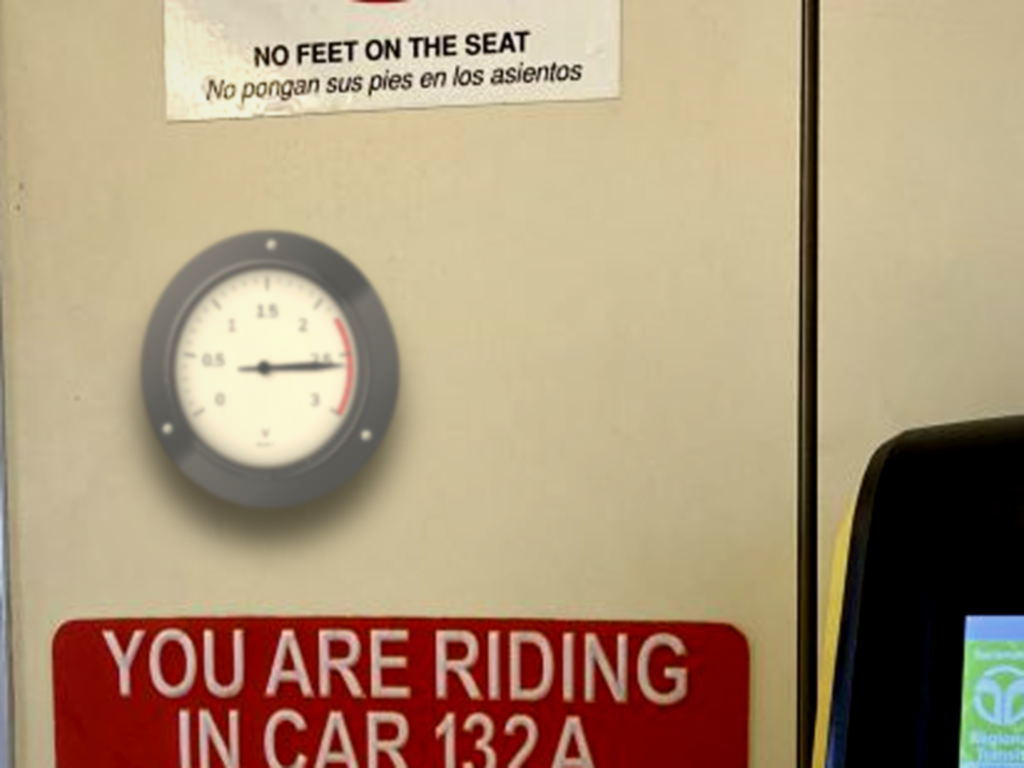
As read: V 2.6
